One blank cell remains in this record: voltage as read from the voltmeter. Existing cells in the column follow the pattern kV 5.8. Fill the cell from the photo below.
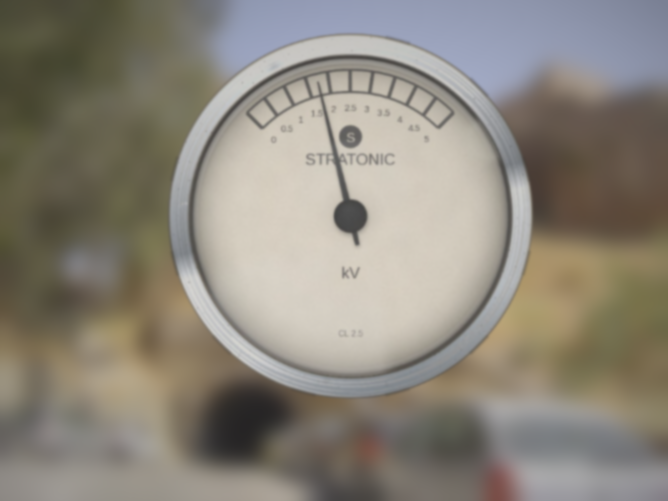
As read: kV 1.75
